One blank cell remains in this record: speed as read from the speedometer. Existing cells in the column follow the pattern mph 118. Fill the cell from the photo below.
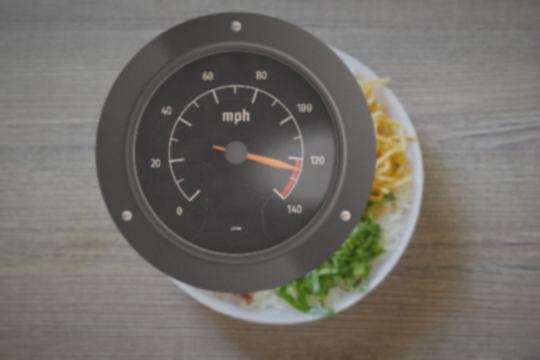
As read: mph 125
